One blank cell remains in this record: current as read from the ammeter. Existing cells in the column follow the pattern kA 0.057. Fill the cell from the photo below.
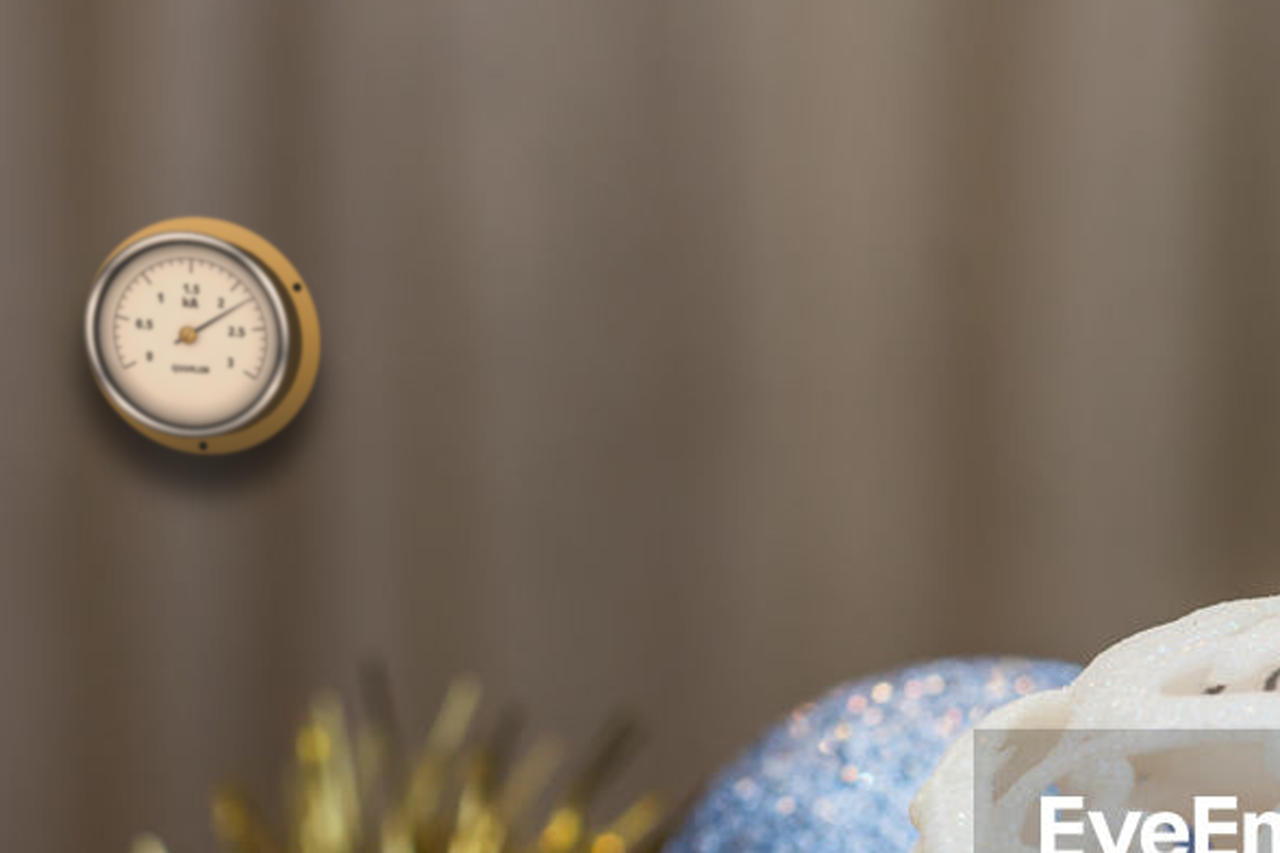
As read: kA 2.2
